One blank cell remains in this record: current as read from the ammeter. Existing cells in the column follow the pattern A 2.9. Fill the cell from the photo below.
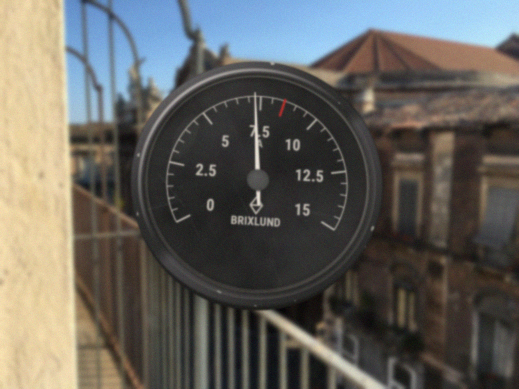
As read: A 7.25
